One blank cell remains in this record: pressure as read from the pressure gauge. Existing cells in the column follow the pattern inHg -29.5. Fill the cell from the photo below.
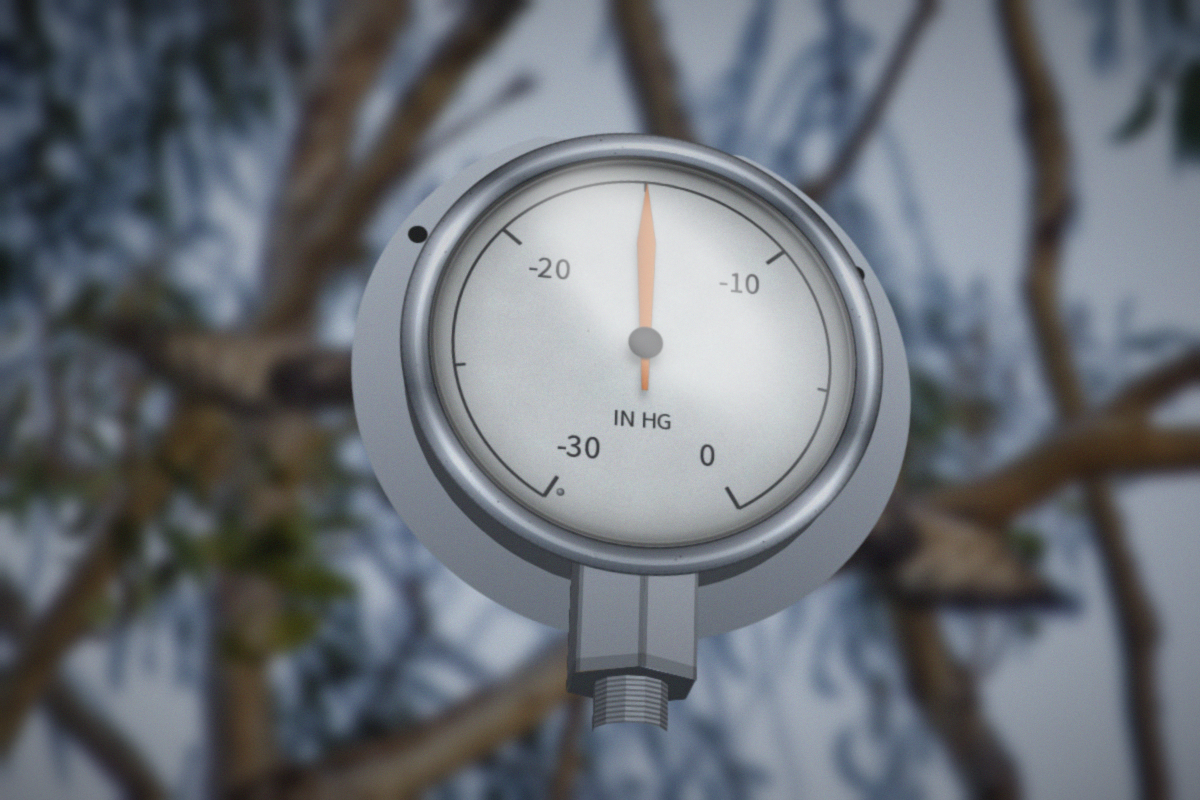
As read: inHg -15
